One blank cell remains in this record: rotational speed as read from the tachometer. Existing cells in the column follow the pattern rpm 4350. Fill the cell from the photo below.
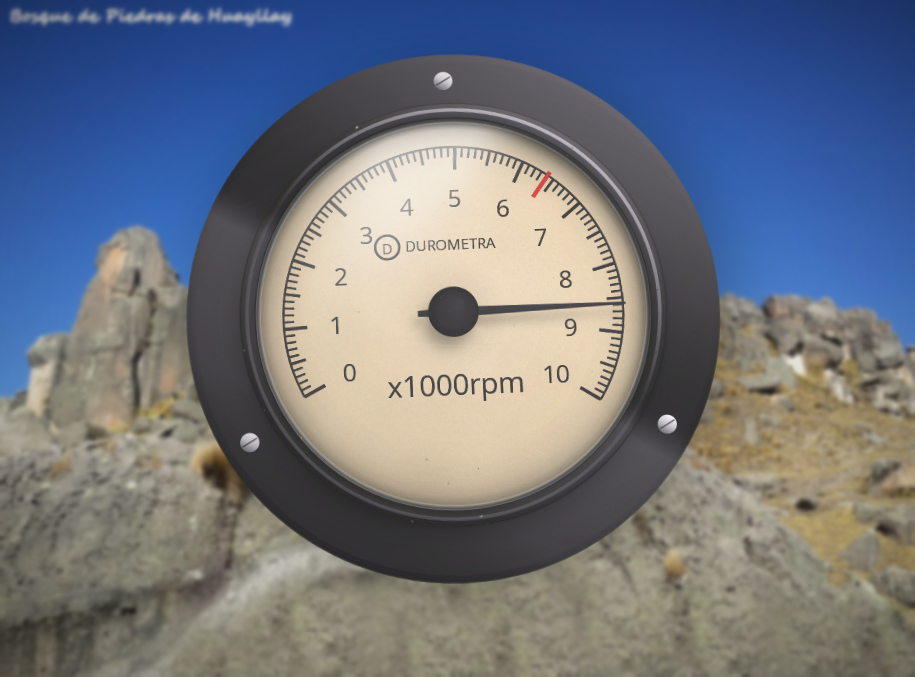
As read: rpm 8600
